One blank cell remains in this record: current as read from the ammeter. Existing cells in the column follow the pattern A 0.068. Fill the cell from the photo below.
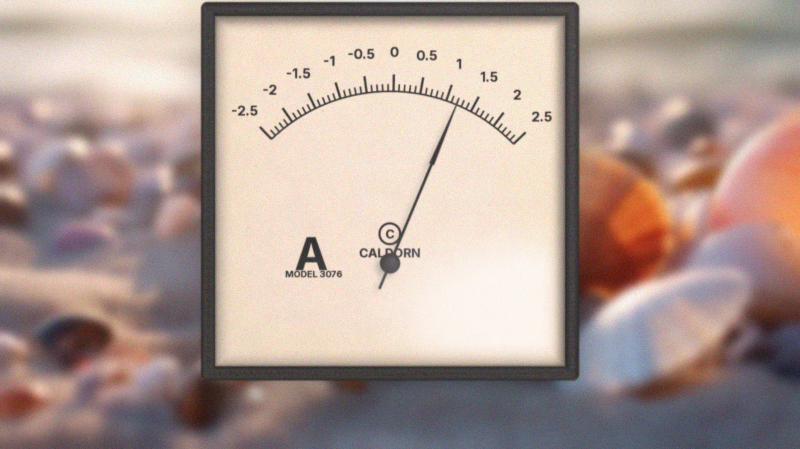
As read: A 1.2
